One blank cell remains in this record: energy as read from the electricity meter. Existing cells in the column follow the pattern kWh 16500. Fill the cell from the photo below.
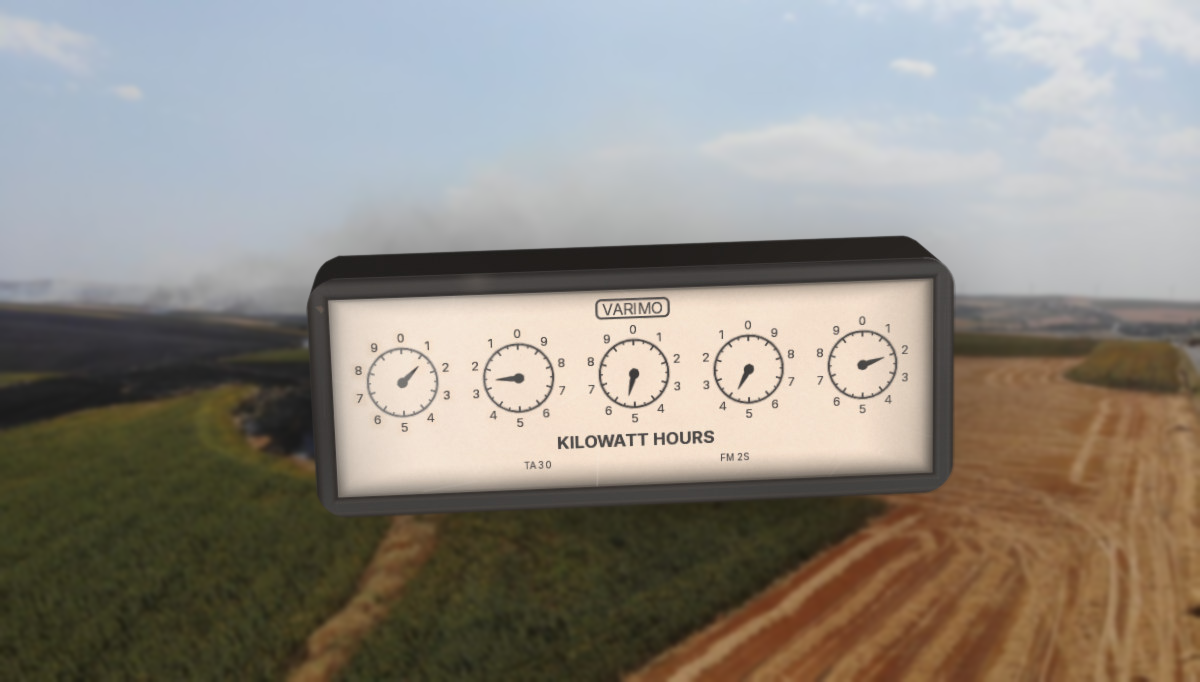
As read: kWh 12542
